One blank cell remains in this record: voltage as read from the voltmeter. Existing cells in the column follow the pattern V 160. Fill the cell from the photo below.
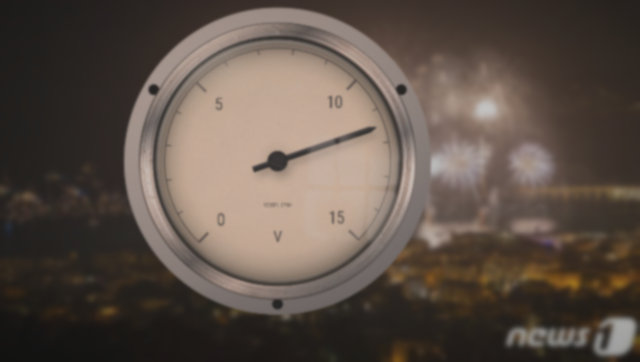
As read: V 11.5
